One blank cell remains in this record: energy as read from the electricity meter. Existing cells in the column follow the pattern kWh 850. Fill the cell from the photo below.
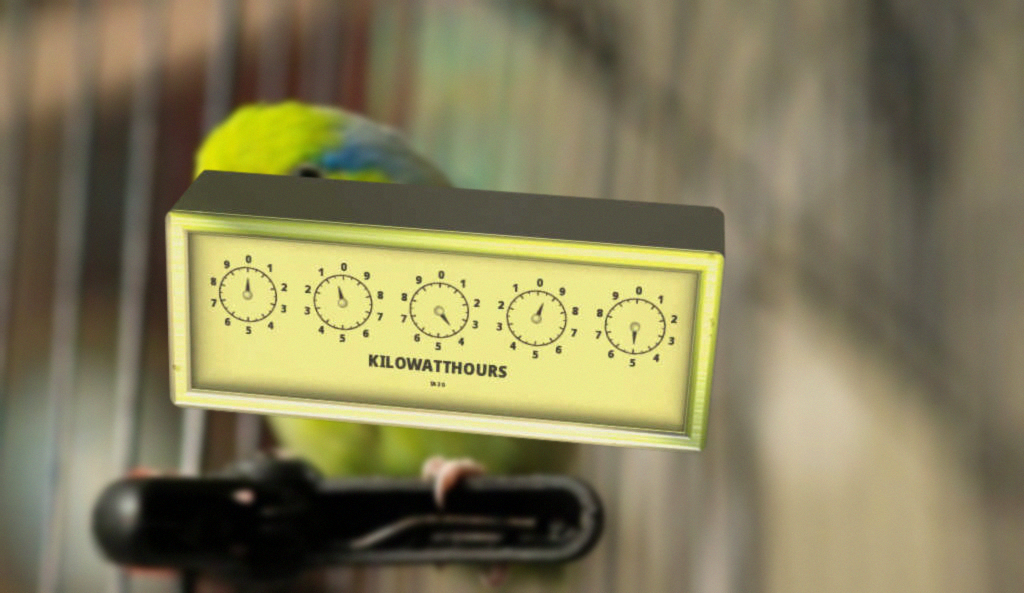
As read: kWh 395
